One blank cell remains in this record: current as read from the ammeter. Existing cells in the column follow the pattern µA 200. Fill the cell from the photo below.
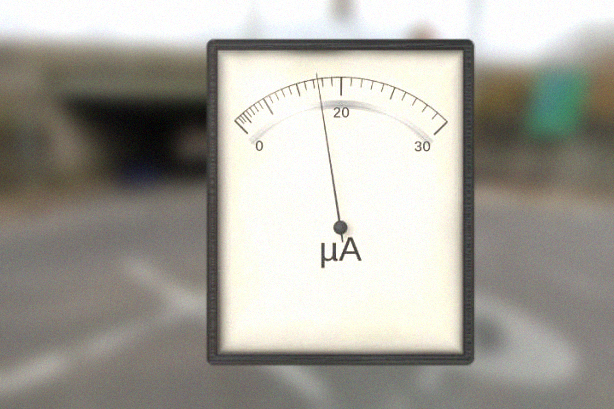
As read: µA 17.5
